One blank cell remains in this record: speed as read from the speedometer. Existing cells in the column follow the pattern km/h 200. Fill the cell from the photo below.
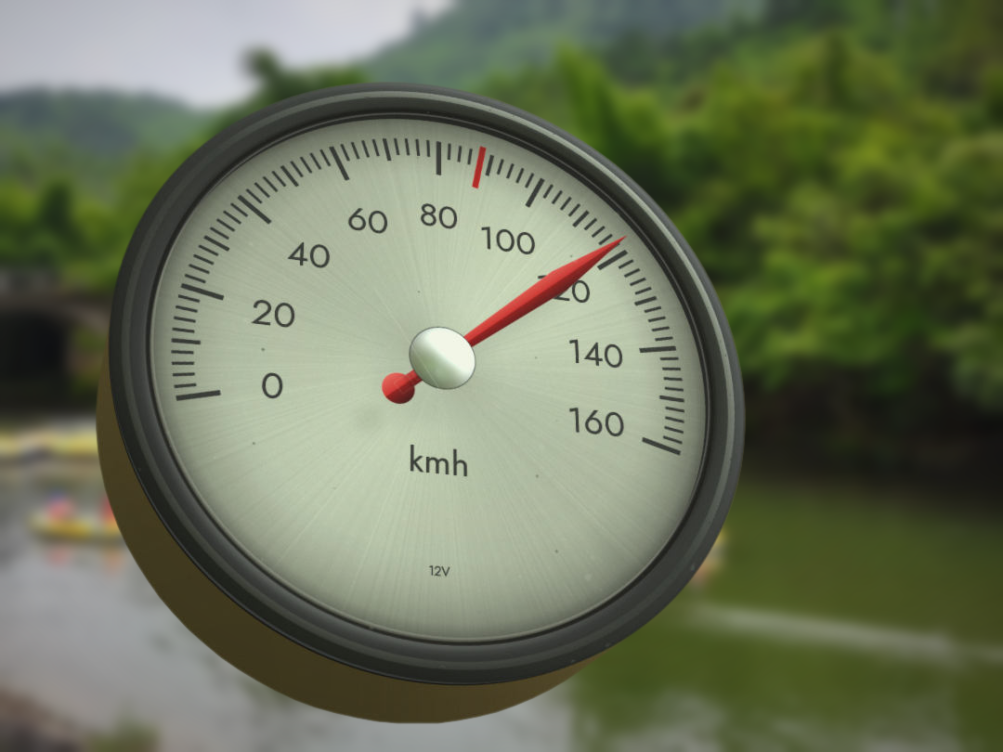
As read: km/h 118
